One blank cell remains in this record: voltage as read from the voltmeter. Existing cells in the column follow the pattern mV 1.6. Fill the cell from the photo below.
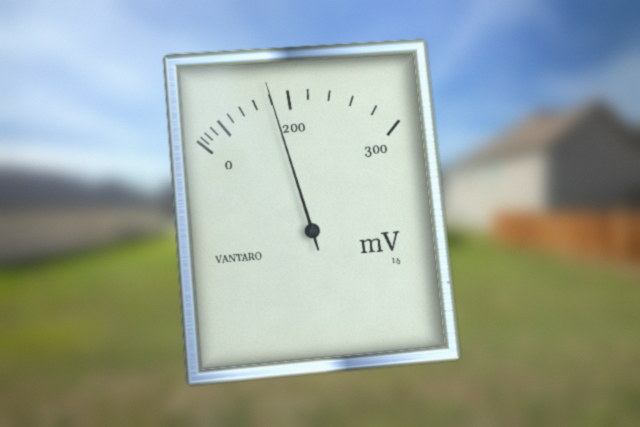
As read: mV 180
